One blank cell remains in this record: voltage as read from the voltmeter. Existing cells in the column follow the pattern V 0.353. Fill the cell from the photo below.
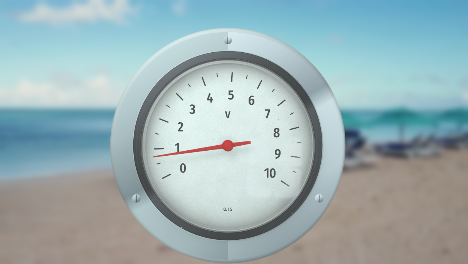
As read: V 0.75
